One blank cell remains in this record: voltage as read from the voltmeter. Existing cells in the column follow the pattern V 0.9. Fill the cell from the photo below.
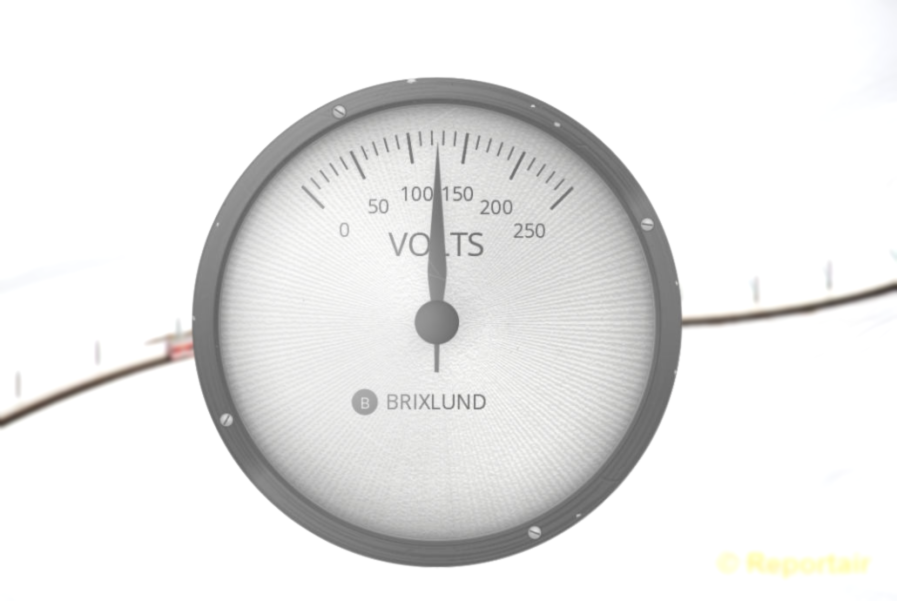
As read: V 125
